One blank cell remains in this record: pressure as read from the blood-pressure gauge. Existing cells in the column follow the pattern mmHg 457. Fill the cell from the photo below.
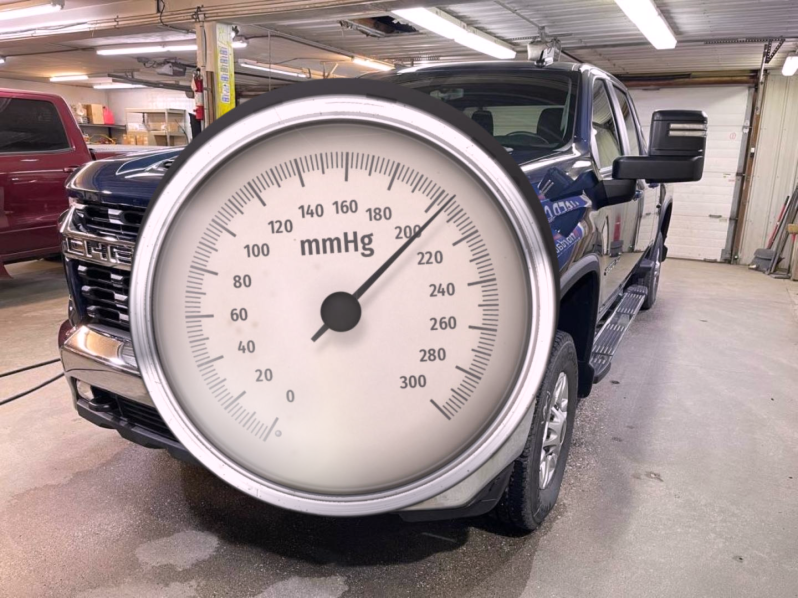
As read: mmHg 204
